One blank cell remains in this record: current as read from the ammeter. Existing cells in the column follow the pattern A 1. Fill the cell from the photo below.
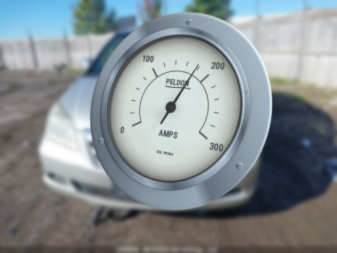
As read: A 180
